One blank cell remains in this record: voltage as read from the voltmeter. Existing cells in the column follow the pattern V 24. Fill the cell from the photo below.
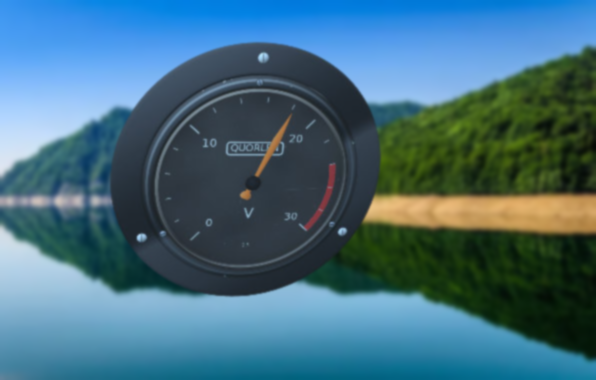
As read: V 18
